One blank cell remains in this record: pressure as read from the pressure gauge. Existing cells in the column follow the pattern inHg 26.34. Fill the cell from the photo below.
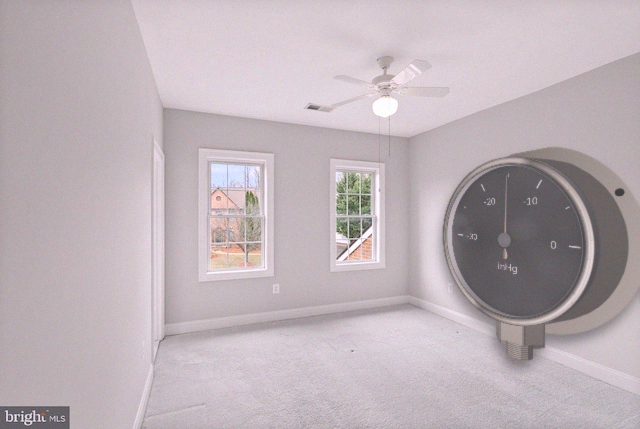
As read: inHg -15
